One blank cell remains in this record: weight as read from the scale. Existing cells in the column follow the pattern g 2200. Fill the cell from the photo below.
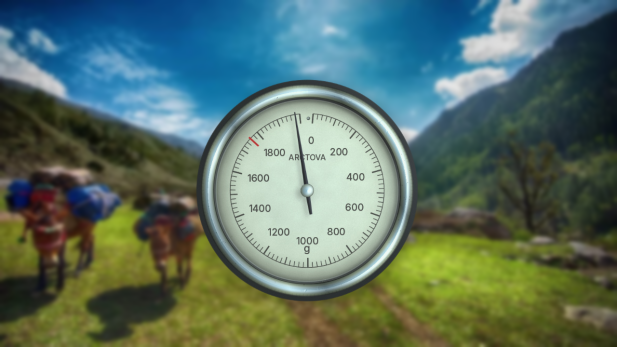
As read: g 1980
